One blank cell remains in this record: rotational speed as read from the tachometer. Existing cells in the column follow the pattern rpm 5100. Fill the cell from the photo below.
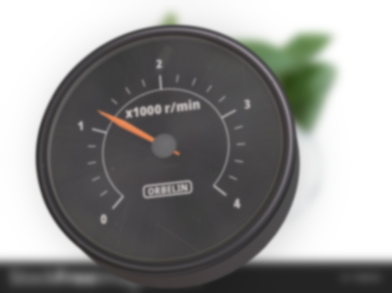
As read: rpm 1200
